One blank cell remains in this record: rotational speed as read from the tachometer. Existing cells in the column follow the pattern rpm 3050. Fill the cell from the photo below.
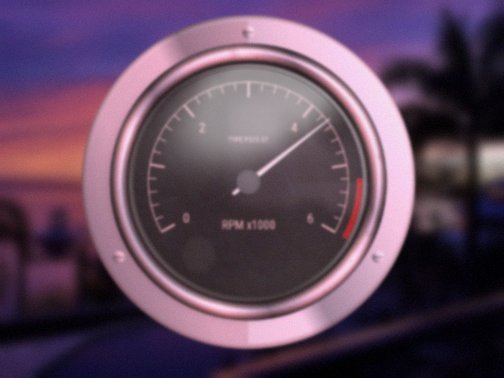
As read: rpm 4300
